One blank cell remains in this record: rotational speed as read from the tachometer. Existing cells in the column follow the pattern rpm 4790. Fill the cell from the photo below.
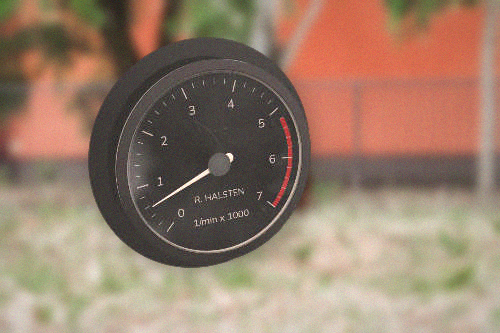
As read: rpm 600
